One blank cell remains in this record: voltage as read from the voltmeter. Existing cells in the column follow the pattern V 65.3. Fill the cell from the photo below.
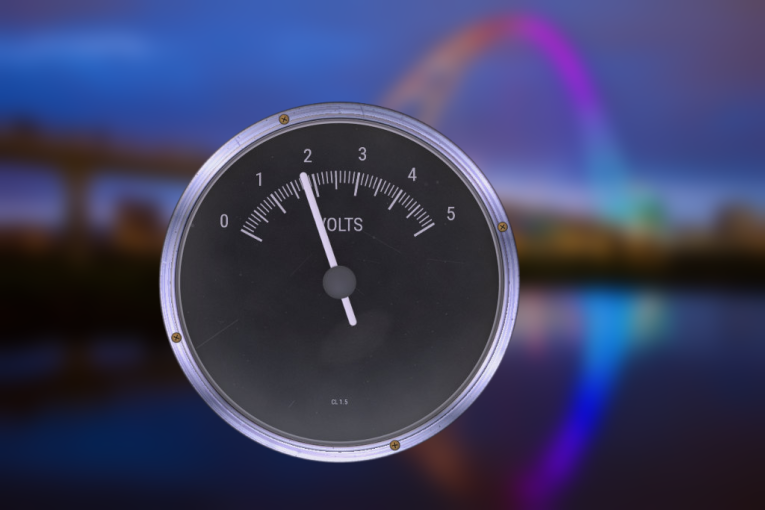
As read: V 1.8
